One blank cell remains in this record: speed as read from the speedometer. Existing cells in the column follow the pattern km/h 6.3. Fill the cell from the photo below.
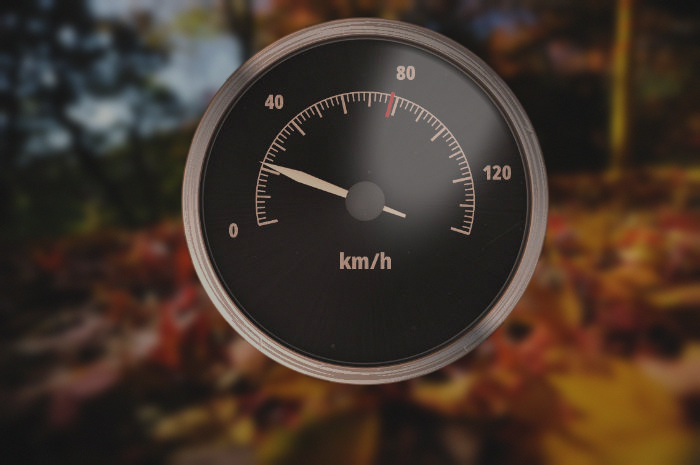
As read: km/h 22
